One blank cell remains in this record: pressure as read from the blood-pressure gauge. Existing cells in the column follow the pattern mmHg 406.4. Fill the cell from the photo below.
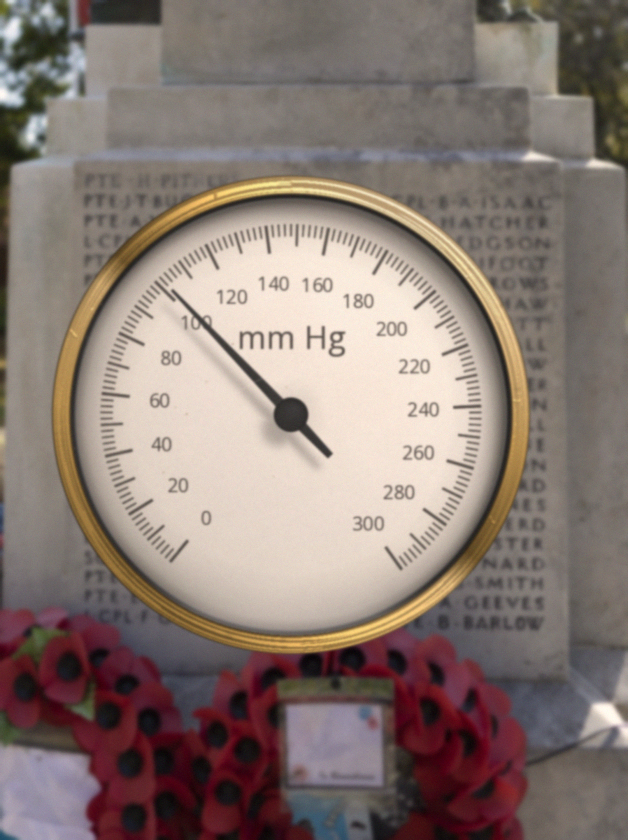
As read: mmHg 102
